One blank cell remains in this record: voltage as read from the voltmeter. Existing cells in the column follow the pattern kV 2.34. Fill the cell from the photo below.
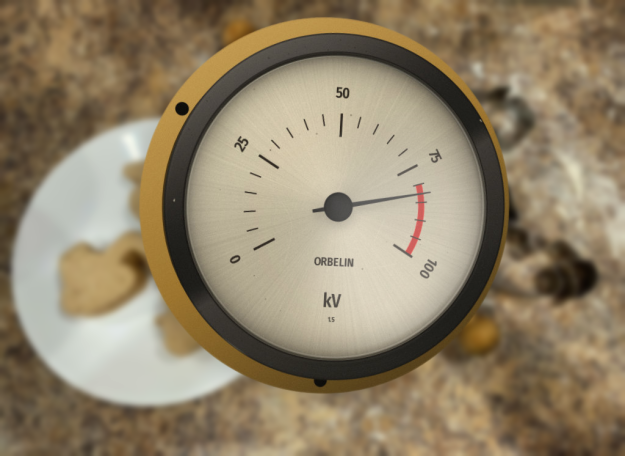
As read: kV 82.5
